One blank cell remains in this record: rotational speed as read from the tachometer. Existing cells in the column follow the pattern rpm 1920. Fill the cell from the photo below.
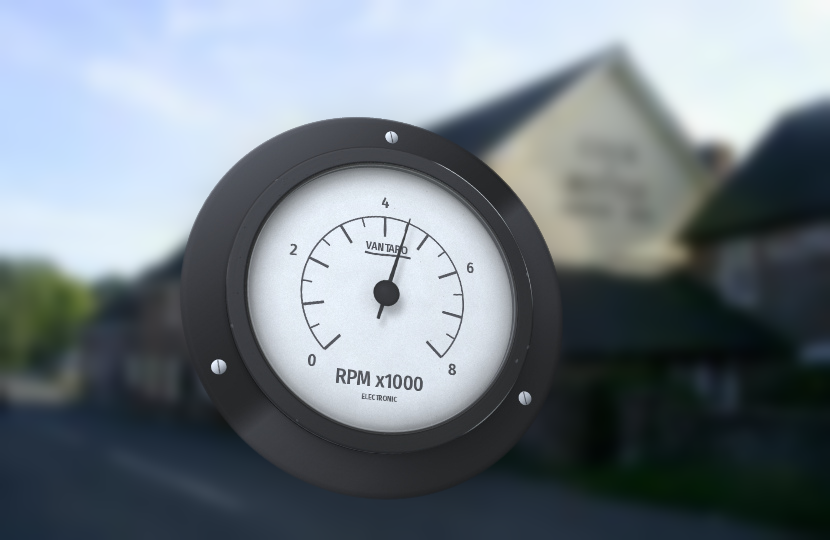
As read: rpm 4500
